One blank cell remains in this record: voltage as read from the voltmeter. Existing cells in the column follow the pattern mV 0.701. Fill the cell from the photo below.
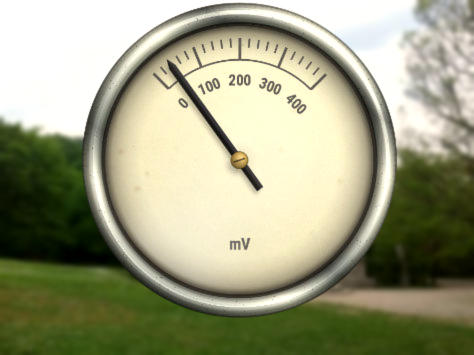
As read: mV 40
